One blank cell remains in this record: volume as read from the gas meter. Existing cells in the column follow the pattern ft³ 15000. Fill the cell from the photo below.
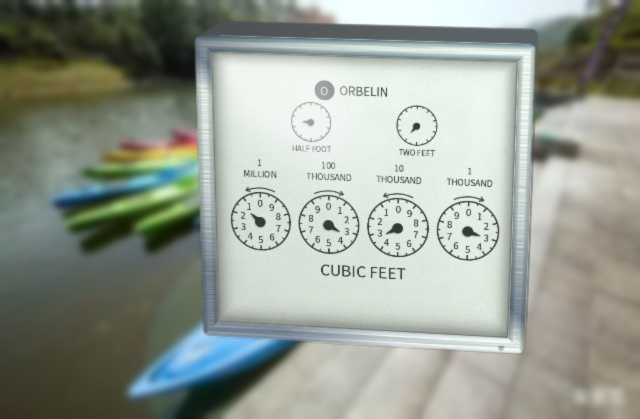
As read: ft³ 133300
